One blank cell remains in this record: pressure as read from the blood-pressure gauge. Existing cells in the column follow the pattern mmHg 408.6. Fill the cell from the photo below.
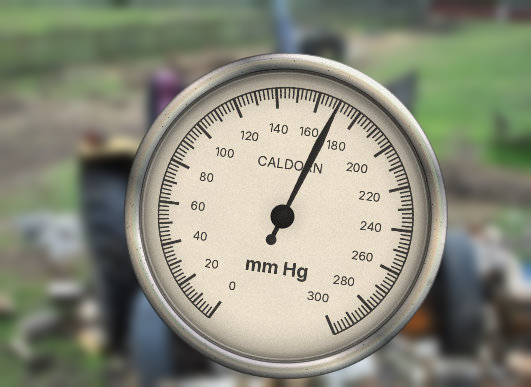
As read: mmHg 170
